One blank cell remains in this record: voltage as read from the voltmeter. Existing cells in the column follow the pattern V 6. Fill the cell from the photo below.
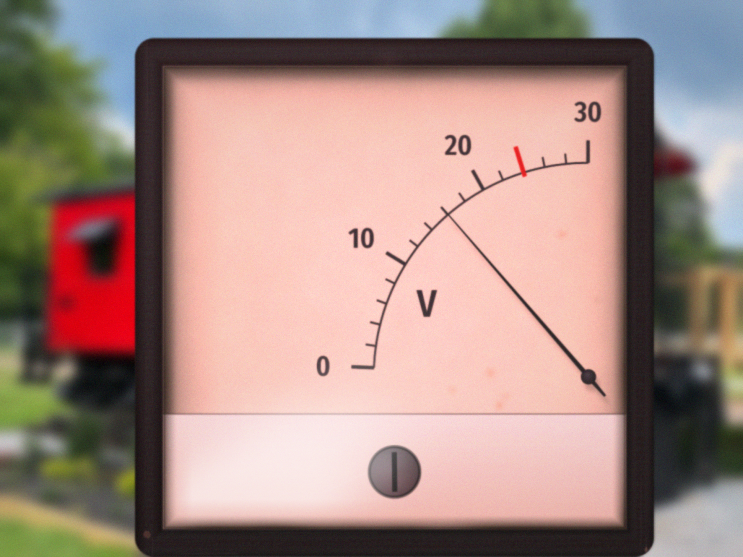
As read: V 16
